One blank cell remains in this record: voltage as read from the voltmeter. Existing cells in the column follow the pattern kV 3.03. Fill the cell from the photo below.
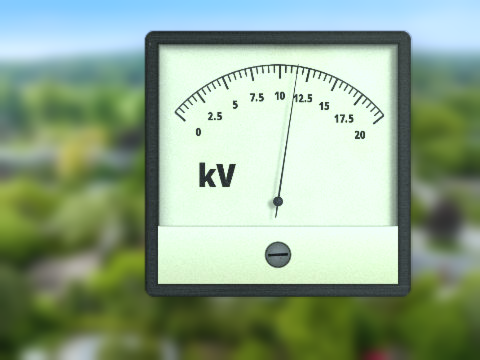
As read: kV 11.5
